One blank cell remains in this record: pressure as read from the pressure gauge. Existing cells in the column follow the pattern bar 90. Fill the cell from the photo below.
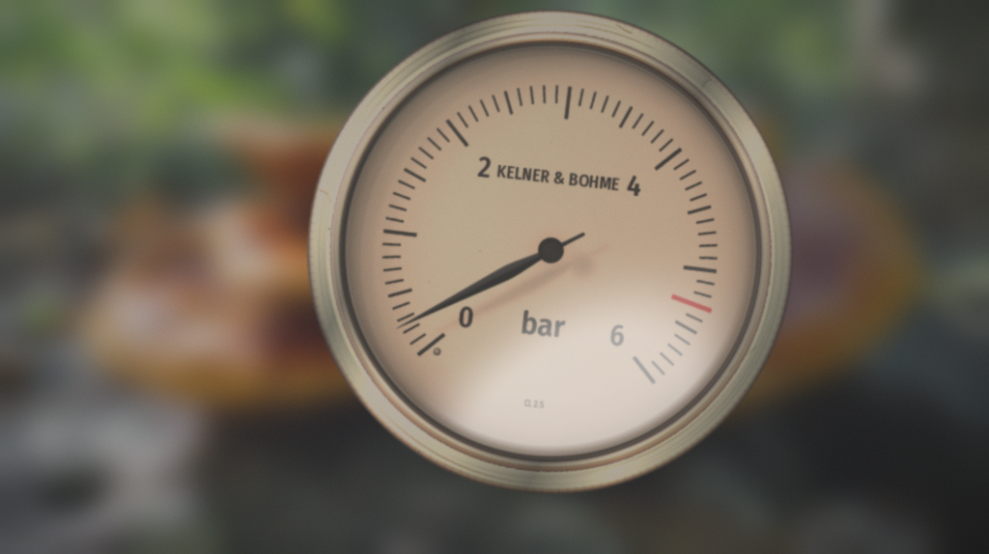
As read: bar 0.25
